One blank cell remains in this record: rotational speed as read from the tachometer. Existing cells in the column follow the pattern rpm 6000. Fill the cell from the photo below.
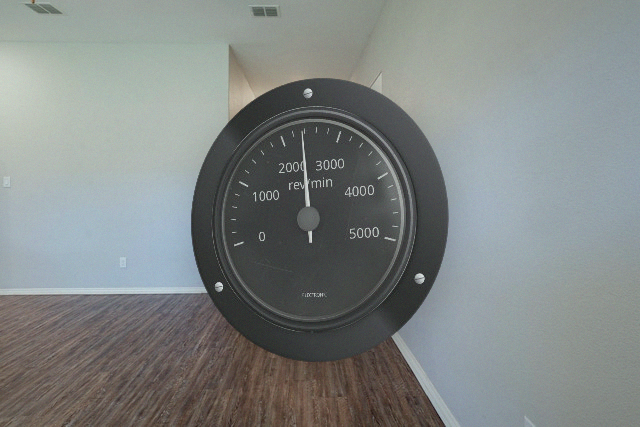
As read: rpm 2400
